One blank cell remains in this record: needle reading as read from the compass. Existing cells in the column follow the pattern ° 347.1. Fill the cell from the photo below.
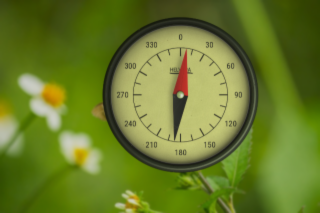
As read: ° 7.5
